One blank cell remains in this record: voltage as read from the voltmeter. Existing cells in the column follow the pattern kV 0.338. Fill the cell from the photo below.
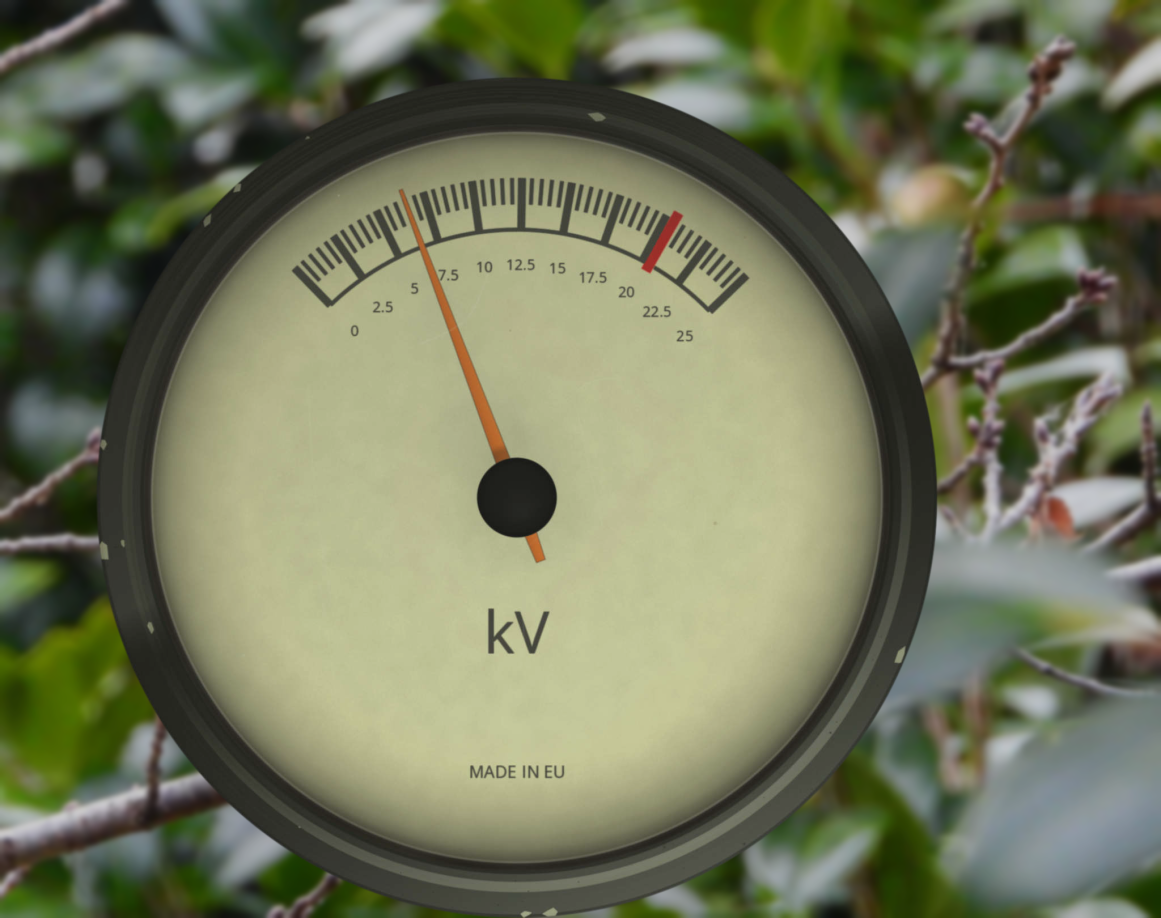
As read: kV 6.5
